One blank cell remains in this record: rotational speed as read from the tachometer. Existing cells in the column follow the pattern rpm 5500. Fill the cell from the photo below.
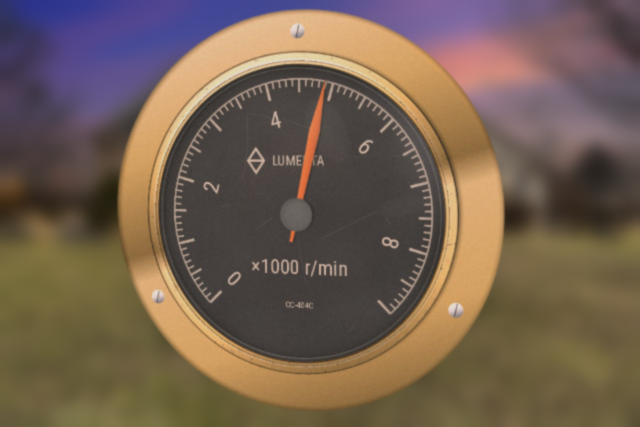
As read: rpm 4900
